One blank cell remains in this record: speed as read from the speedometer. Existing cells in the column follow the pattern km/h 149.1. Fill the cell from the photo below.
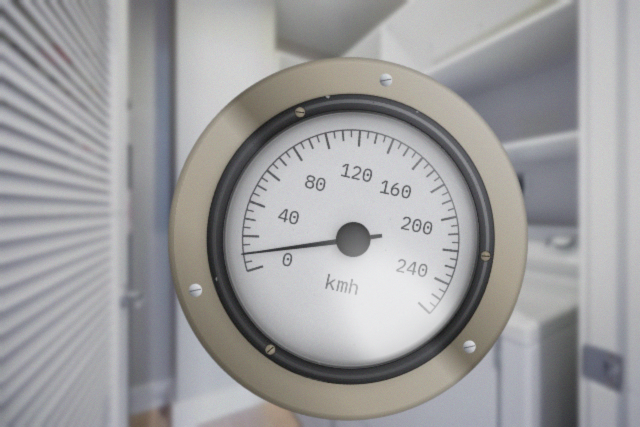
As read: km/h 10
